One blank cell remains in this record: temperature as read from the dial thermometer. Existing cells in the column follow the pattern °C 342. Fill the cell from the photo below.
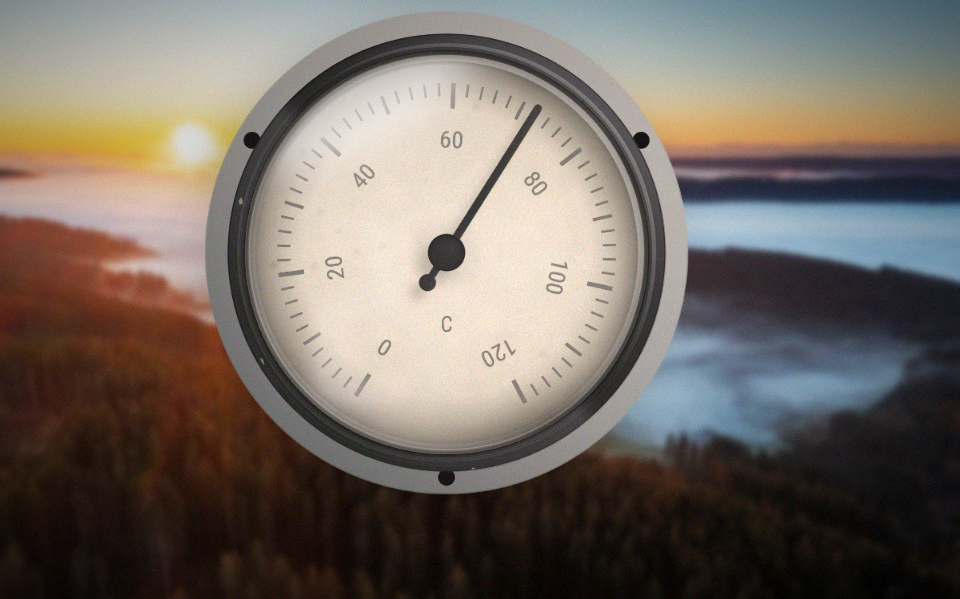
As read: °C 72
